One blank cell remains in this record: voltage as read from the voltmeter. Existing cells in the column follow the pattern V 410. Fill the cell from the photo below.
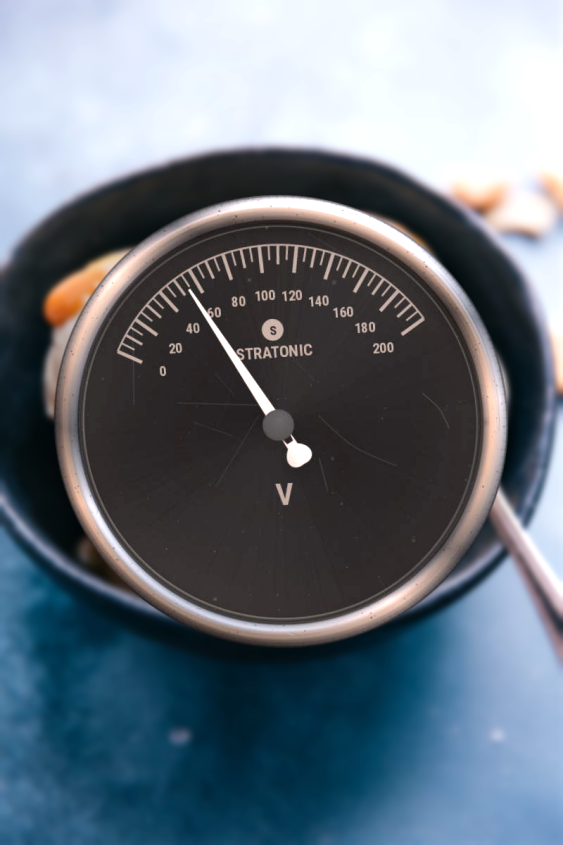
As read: V 55
